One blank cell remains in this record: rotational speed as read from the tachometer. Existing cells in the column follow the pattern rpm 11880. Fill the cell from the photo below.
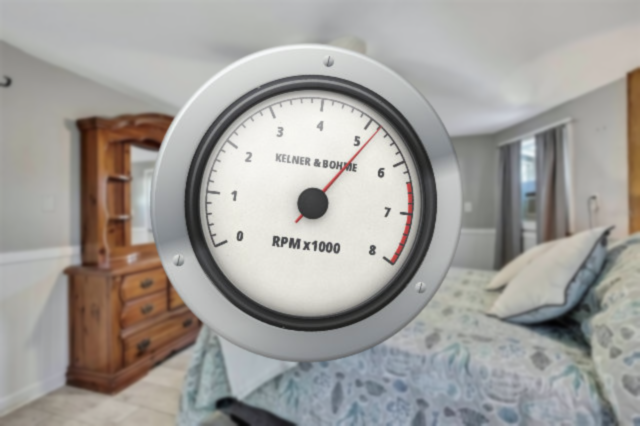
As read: rpm 5200
